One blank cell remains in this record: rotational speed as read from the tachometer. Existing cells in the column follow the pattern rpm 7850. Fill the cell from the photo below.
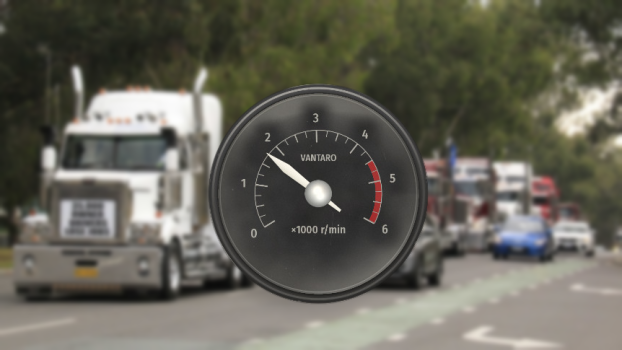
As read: rpm 1750
